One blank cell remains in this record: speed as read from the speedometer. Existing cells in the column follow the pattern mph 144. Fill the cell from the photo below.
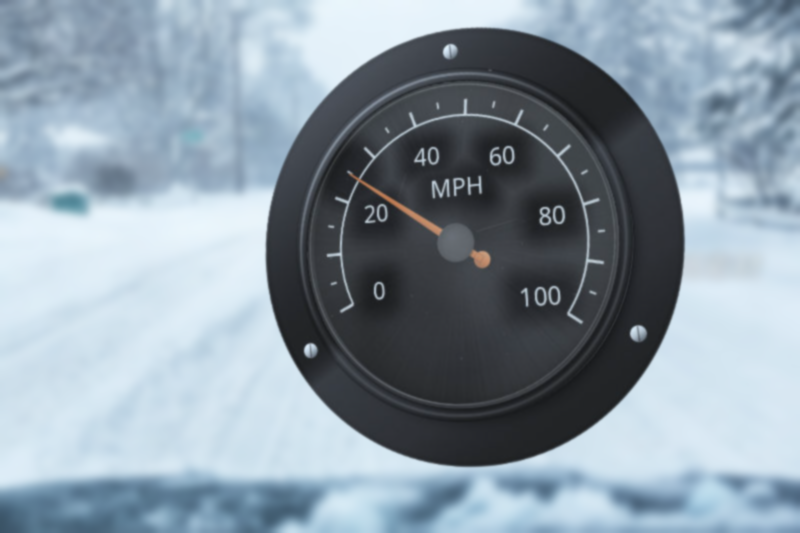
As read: mph 25
